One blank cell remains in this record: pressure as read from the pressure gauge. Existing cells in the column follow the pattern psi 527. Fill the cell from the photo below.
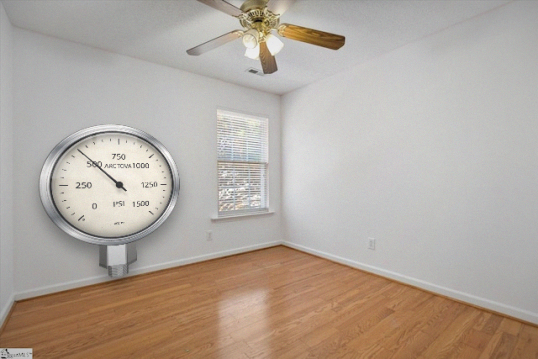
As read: psi 500
